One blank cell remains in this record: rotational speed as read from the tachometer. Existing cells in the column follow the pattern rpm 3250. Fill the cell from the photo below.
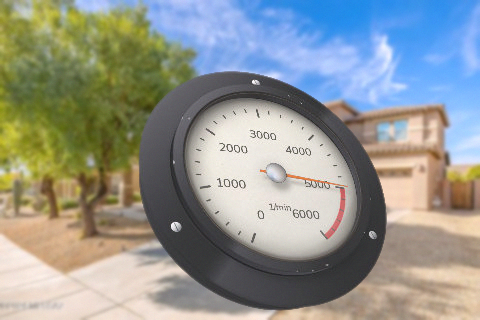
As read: rpm 5000
